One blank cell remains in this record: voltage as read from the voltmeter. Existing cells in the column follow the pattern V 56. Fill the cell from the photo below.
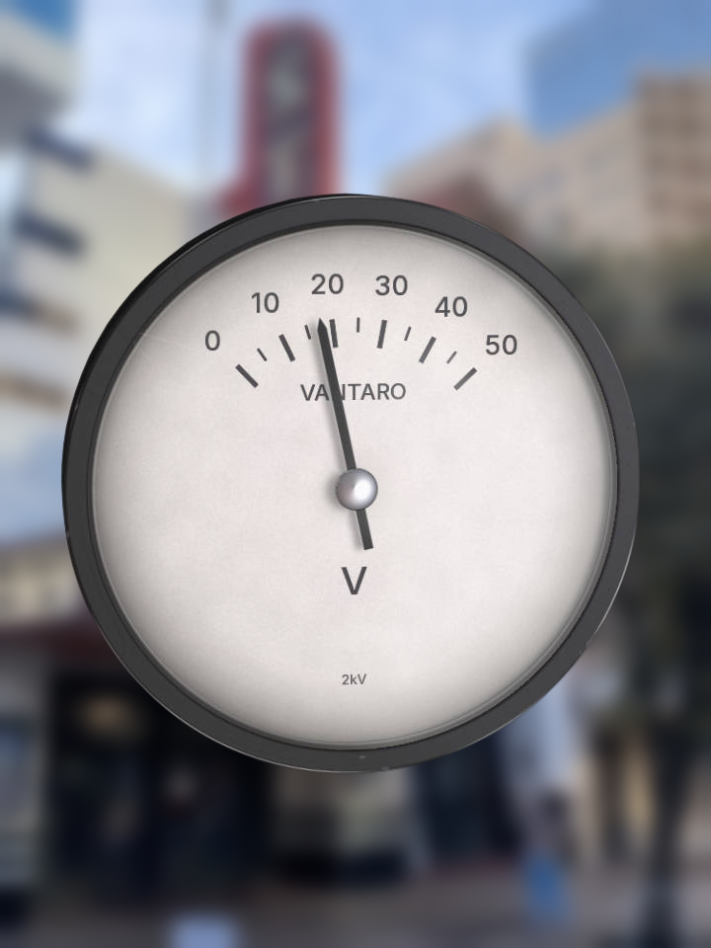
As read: V 17.5
